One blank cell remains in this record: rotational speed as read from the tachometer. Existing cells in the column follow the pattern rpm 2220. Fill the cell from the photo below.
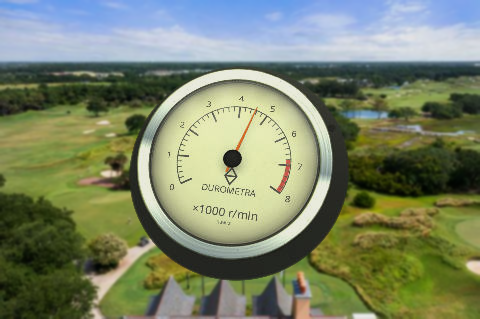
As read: rpm 4600
